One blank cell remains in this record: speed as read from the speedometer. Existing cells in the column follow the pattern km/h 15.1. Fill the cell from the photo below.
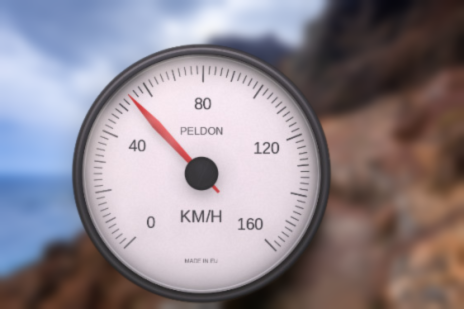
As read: km/h 54
